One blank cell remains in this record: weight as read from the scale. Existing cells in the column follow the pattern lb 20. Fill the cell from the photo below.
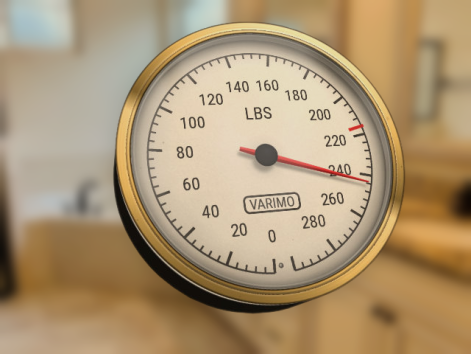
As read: lb 244
